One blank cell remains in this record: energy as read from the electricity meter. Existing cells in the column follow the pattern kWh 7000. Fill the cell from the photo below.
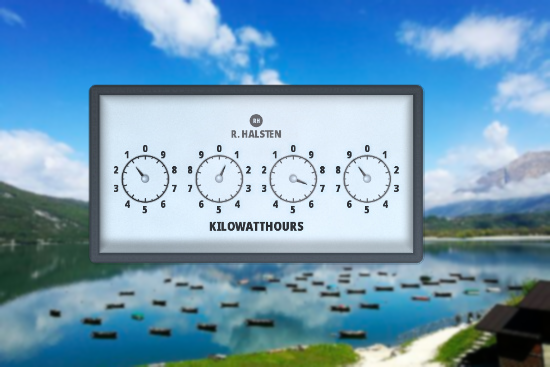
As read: kWh 1069
